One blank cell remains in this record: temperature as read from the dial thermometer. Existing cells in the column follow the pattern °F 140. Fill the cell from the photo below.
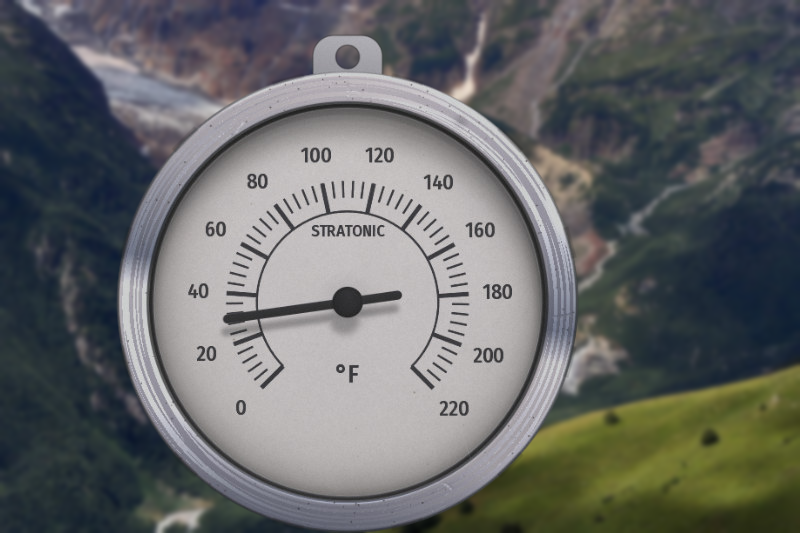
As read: °F 30
